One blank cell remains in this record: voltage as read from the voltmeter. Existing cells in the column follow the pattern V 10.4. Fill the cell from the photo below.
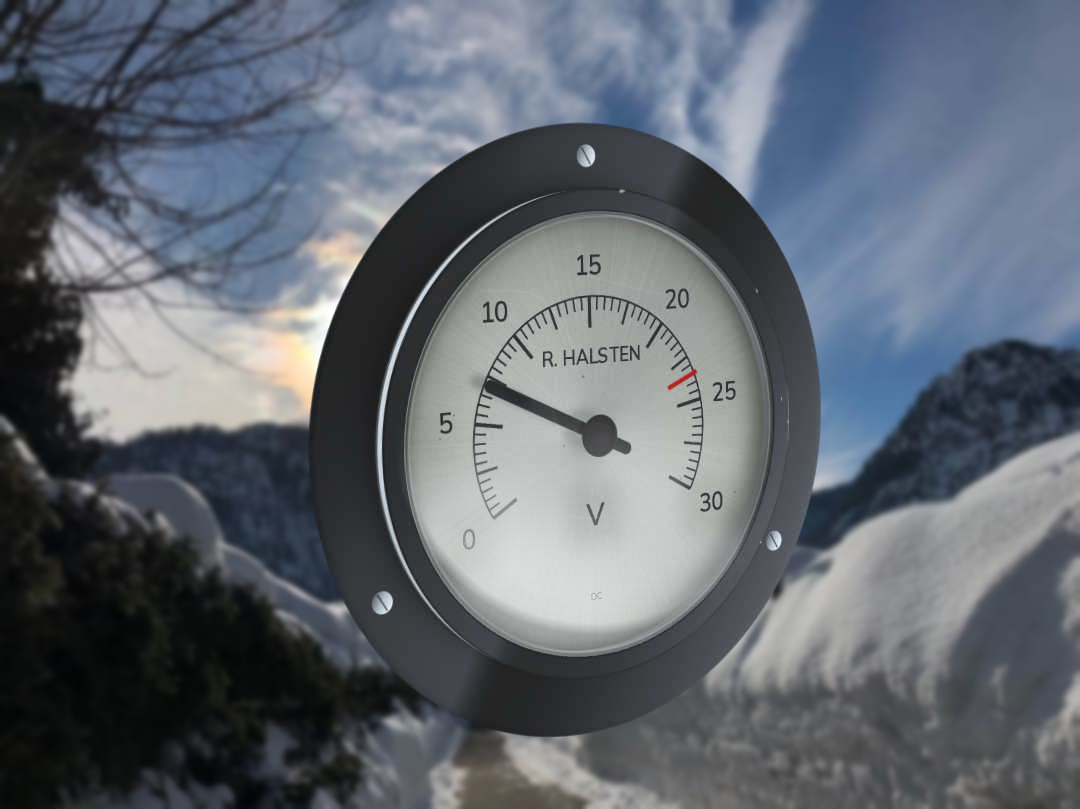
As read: V 7
